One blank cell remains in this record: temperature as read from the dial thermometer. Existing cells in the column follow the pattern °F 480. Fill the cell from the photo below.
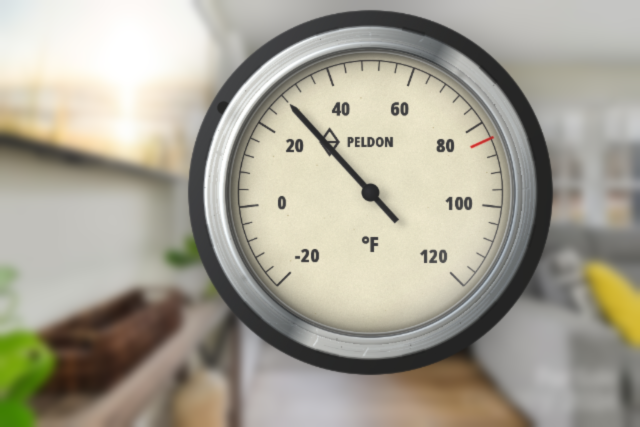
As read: °F 28
